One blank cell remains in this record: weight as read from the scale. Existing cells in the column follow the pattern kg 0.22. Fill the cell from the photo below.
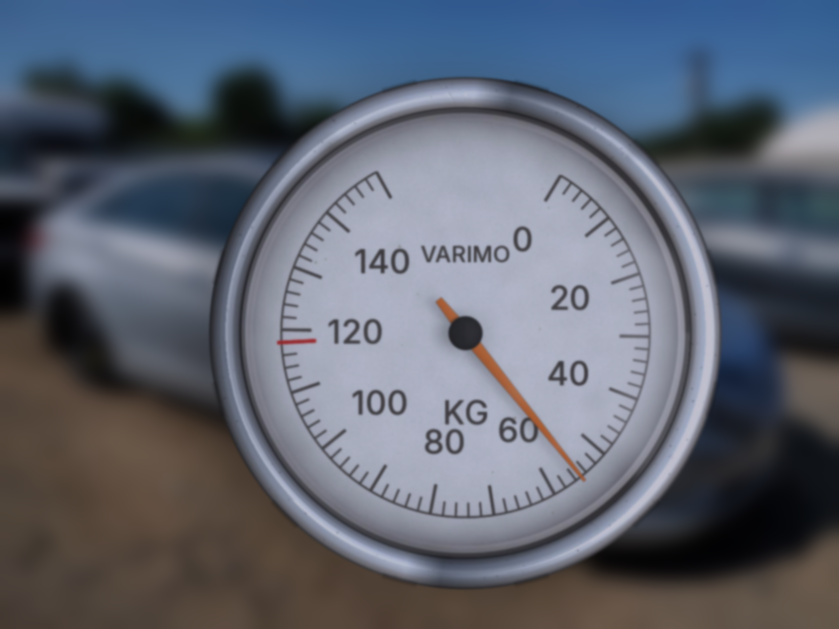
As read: kg 55
